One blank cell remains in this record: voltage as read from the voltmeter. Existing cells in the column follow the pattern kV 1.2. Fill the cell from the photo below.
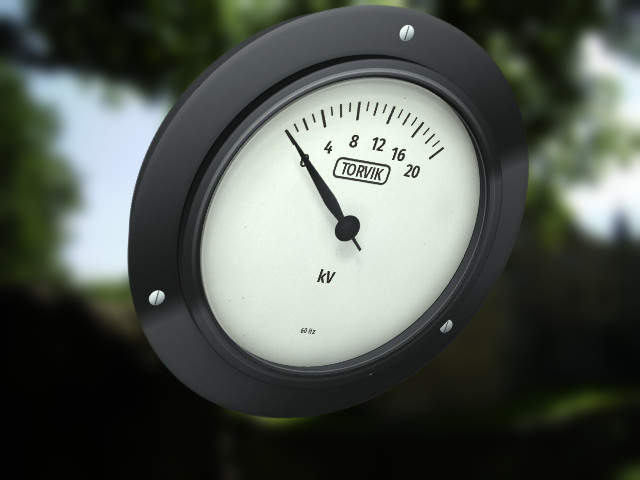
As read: kV 0
